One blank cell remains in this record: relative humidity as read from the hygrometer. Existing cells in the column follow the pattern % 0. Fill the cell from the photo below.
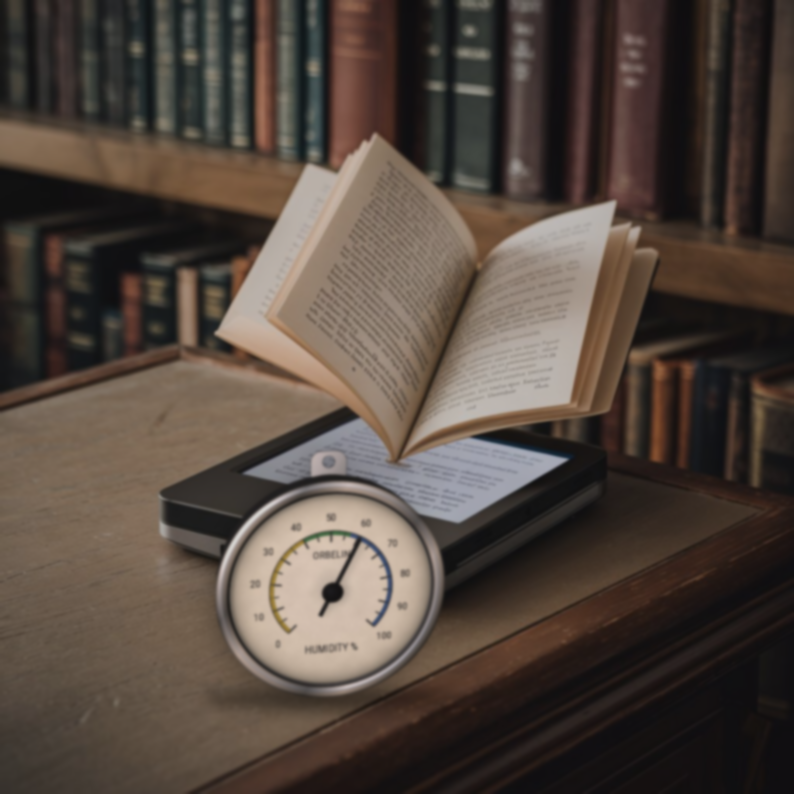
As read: % 60
